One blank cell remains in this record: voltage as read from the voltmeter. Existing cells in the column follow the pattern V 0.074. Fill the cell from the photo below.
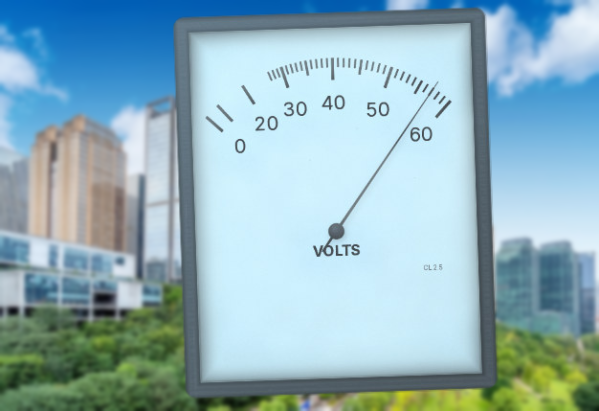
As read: V 57
